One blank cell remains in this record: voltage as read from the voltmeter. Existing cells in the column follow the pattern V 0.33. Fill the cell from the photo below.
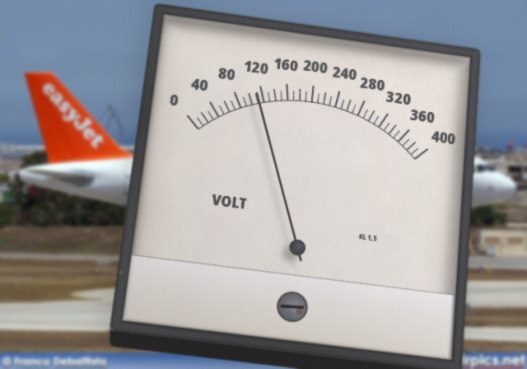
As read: V 110
